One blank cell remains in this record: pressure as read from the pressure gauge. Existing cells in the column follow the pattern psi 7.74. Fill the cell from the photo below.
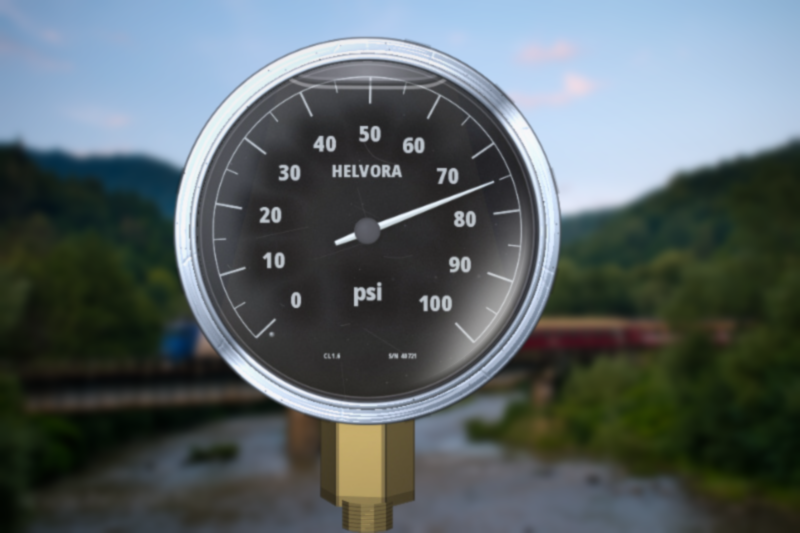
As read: psi 75
